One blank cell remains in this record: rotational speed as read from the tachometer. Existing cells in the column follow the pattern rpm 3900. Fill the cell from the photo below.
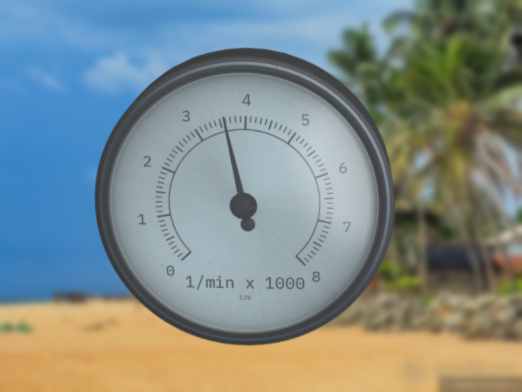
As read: rpm 3600
